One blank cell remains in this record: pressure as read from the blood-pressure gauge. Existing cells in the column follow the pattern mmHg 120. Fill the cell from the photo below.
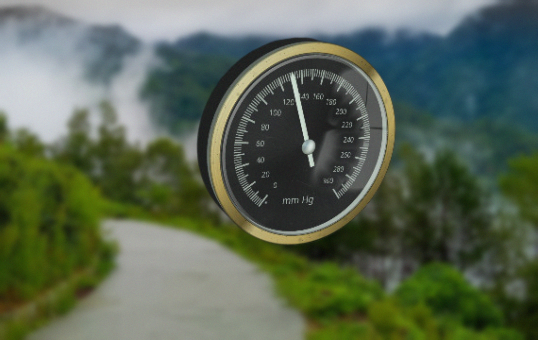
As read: mmHg 130
